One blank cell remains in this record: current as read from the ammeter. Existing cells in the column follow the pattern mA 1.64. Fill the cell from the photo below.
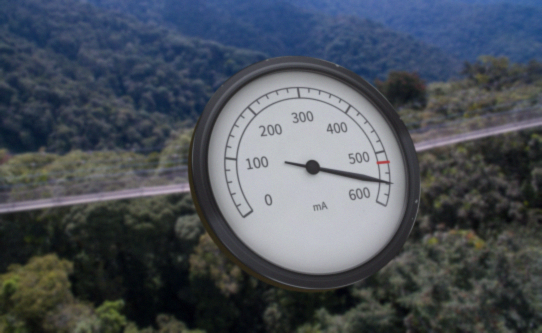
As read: mA 560
